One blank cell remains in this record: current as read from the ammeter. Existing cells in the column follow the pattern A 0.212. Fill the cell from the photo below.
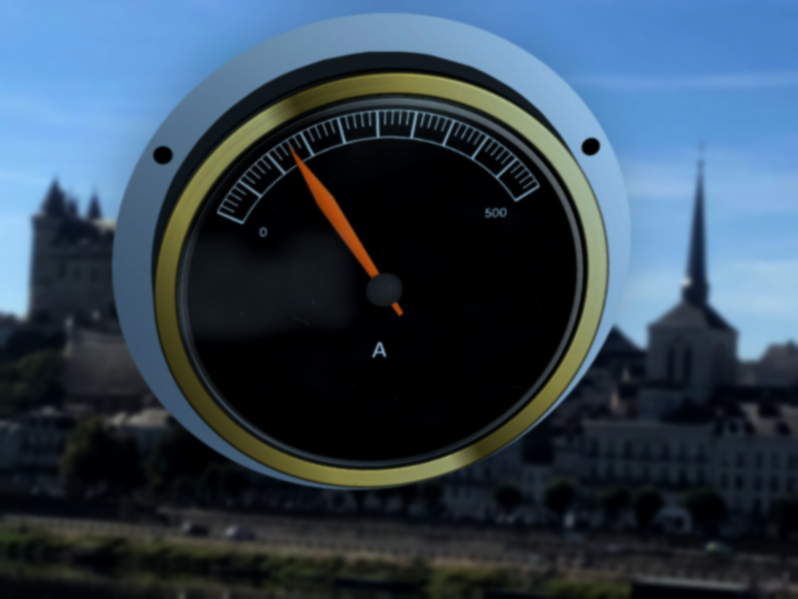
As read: A 130
